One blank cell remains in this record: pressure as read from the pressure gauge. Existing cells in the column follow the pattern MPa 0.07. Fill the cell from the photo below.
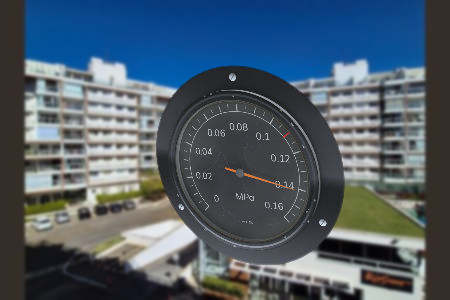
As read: MPa 0.14
